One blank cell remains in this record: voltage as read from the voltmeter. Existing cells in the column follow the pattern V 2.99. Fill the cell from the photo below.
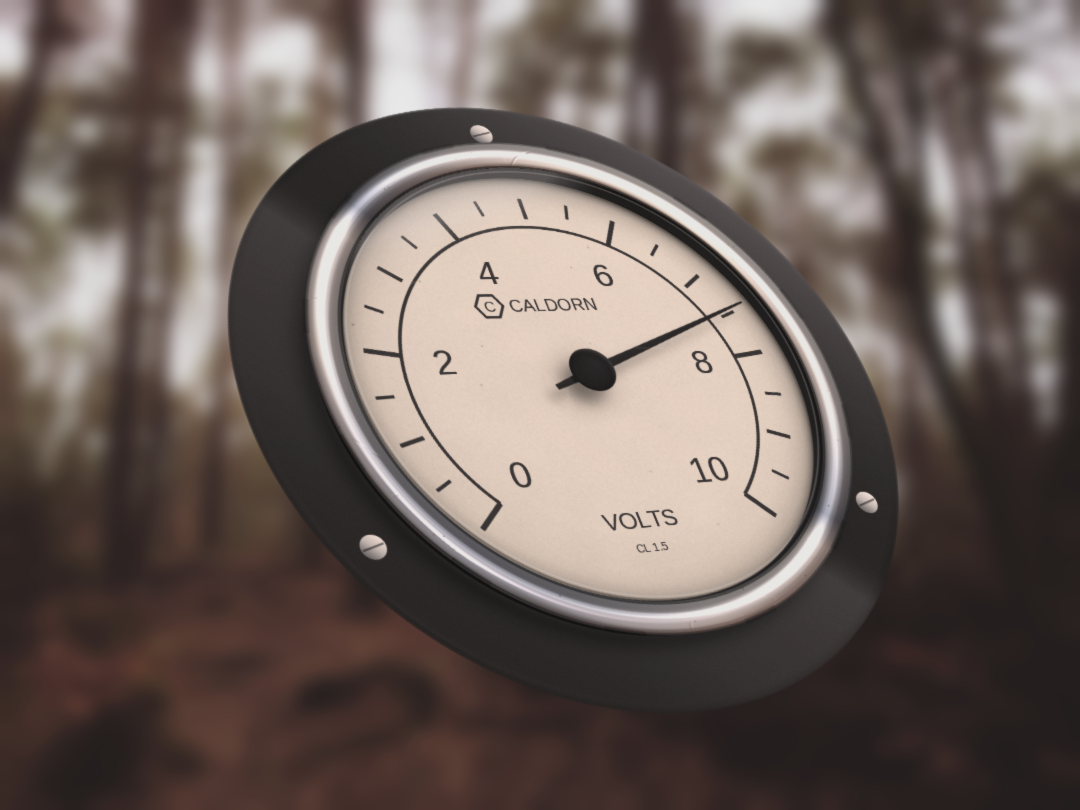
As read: V 7.5
